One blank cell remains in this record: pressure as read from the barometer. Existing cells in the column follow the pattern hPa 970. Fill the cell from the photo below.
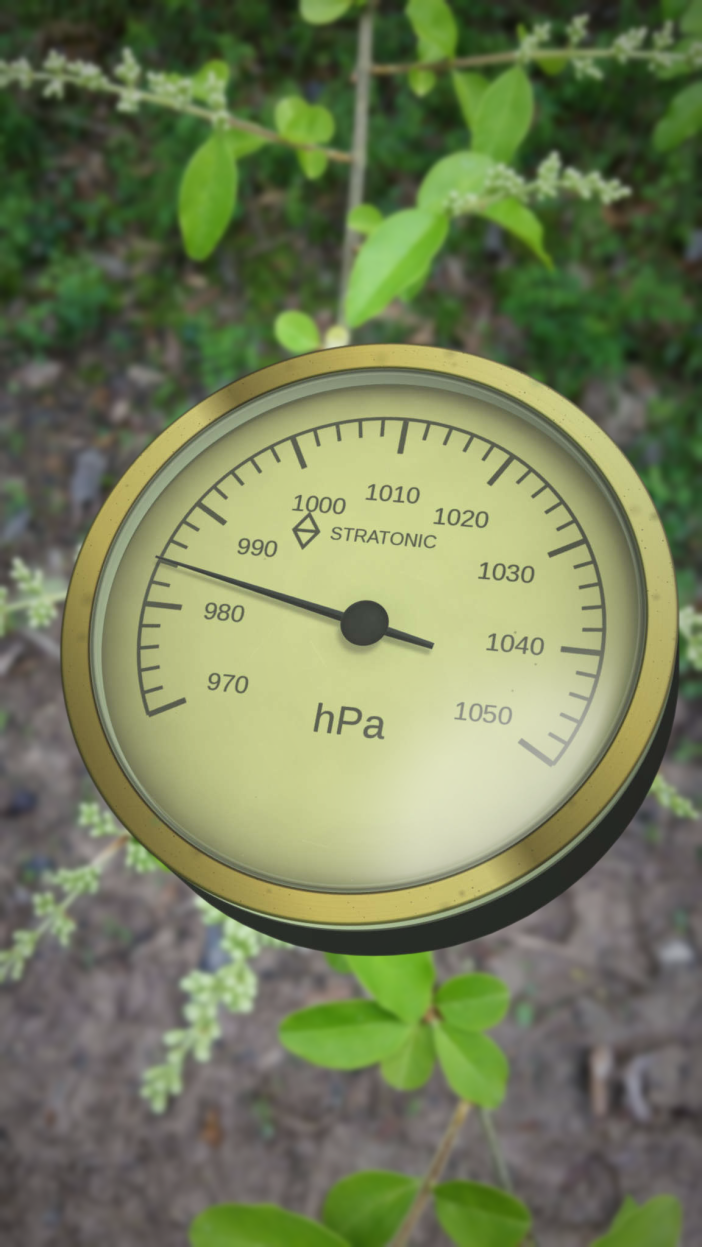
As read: hPa 984
